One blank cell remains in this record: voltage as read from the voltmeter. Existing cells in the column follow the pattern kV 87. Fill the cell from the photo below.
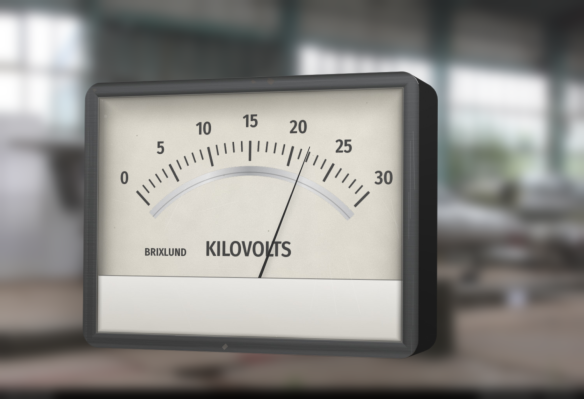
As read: kV 22
